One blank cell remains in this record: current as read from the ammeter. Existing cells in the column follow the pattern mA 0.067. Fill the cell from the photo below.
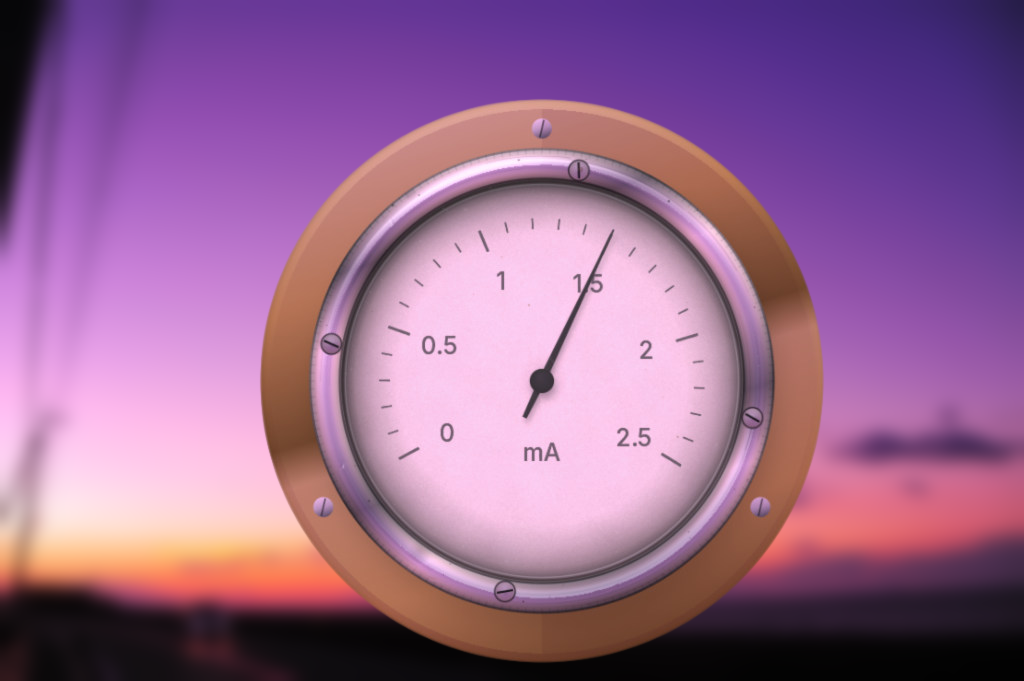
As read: mA 1.5
